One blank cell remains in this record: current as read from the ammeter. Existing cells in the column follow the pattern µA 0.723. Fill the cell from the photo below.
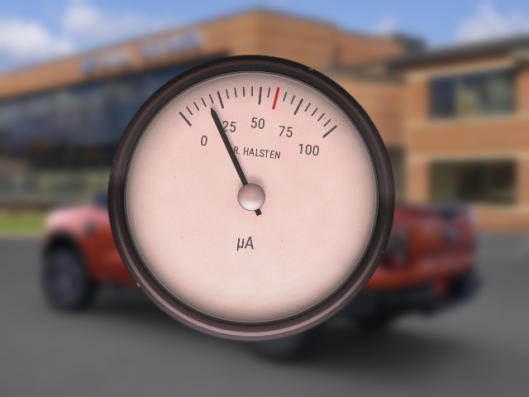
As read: µA 17.5
